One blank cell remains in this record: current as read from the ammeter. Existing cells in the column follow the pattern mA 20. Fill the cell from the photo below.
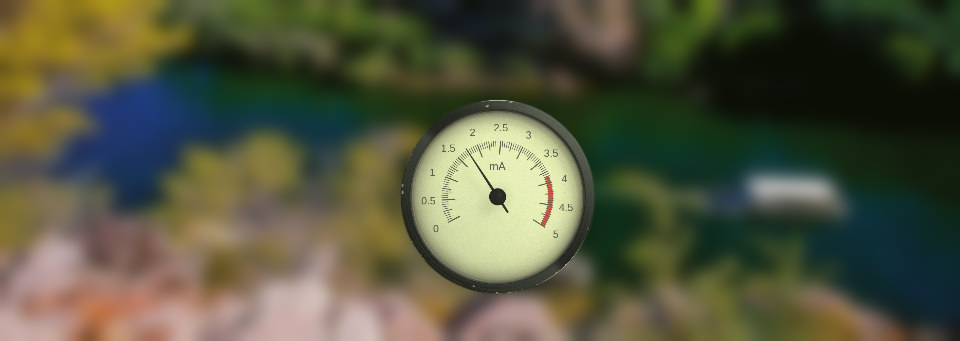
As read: mA 1.75
